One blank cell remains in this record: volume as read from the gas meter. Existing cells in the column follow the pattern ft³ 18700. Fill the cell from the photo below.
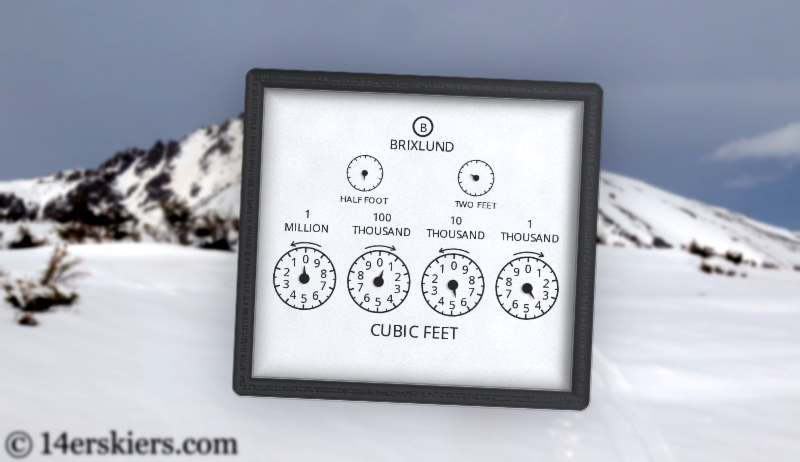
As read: ft³ 5400
